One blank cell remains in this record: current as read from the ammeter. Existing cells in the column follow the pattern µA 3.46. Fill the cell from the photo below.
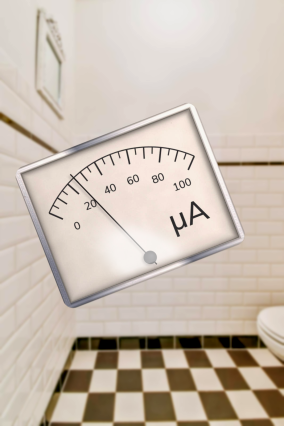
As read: µA 25
